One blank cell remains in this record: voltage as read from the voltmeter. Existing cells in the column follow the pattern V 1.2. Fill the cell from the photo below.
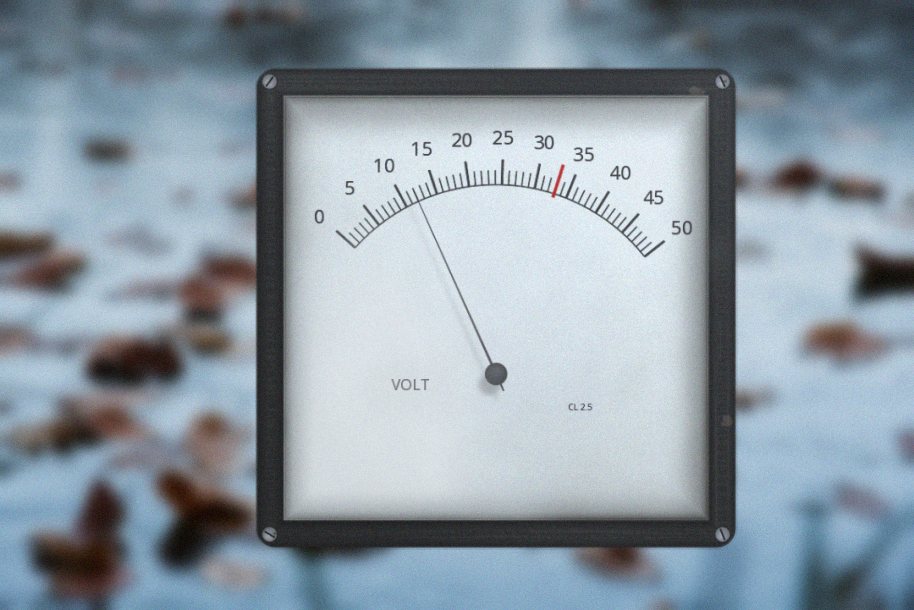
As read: V 12
